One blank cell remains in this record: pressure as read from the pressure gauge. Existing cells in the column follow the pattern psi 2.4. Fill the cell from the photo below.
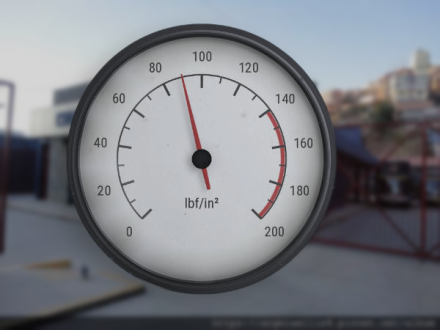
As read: psi 90
